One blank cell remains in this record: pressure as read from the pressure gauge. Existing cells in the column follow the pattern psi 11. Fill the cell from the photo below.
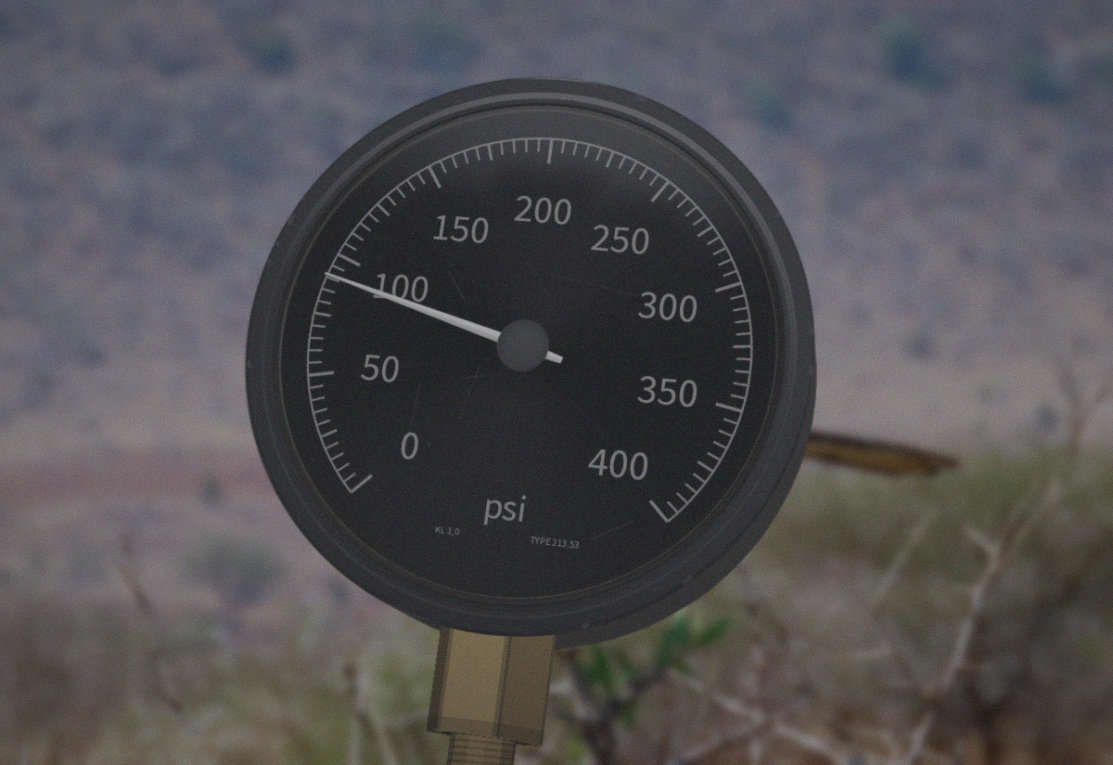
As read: psi 90
